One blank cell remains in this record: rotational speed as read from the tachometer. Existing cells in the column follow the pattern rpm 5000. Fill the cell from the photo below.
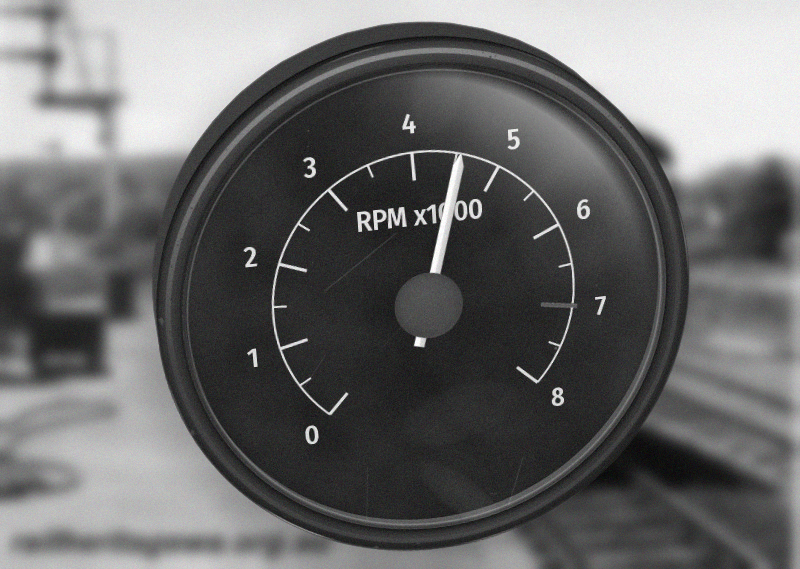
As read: rpm 4500
